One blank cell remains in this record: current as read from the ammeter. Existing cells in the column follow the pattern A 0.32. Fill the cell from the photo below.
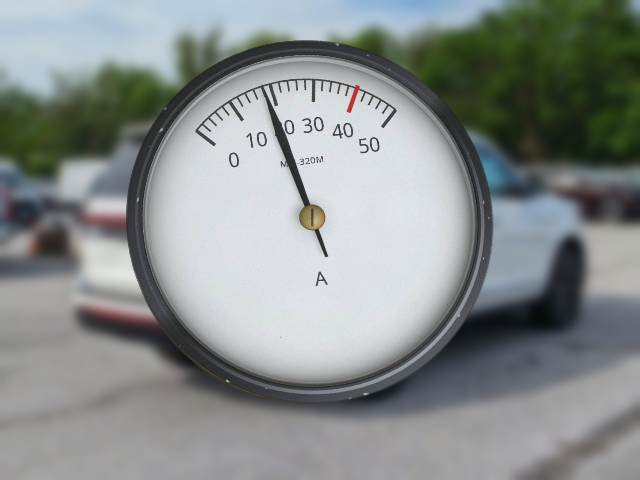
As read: A 18
